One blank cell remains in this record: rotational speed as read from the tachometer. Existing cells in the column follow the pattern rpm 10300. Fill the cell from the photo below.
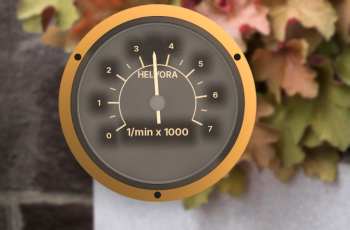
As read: rpm 3500
